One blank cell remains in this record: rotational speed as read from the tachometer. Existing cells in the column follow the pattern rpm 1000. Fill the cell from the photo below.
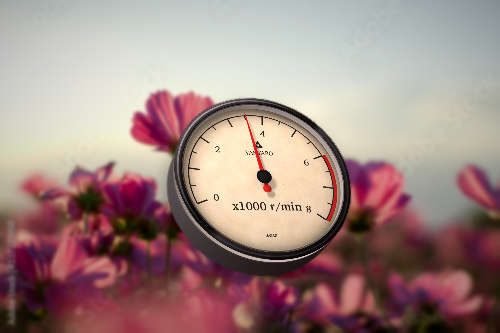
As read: rpm 3500
